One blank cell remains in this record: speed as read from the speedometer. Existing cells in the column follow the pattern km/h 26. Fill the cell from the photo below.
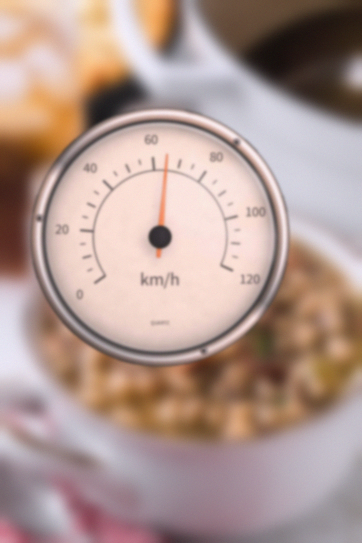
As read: km/h 65
